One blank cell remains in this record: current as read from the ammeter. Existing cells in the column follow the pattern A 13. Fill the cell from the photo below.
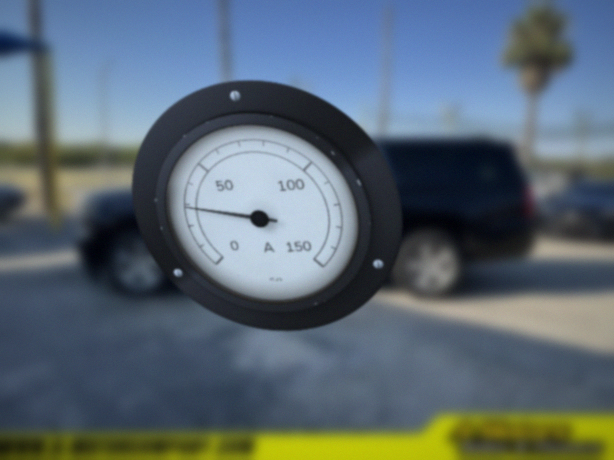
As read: A 30
